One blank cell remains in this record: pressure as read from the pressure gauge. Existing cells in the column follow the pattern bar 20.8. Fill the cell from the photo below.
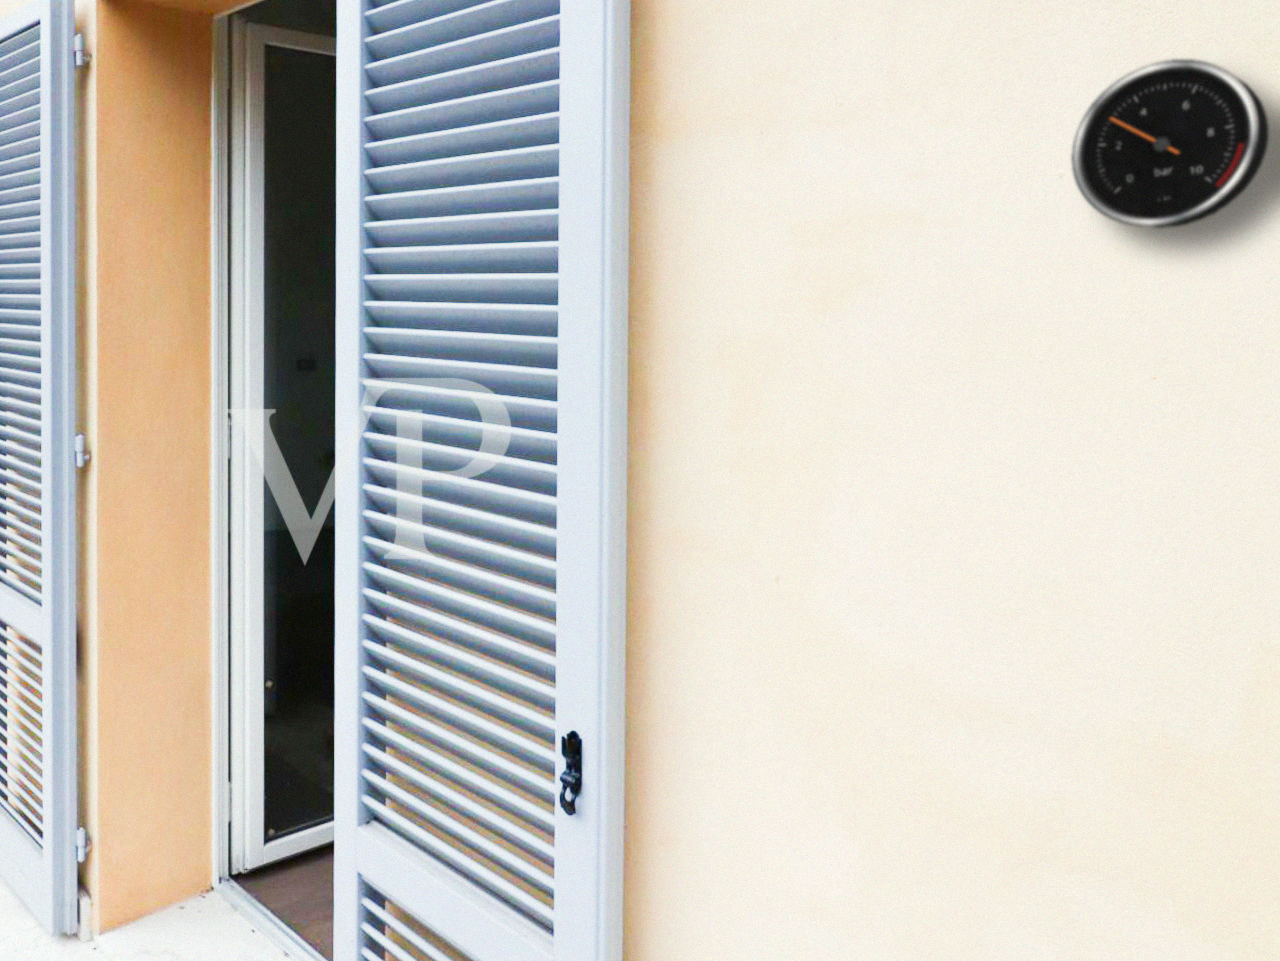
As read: bar 3
